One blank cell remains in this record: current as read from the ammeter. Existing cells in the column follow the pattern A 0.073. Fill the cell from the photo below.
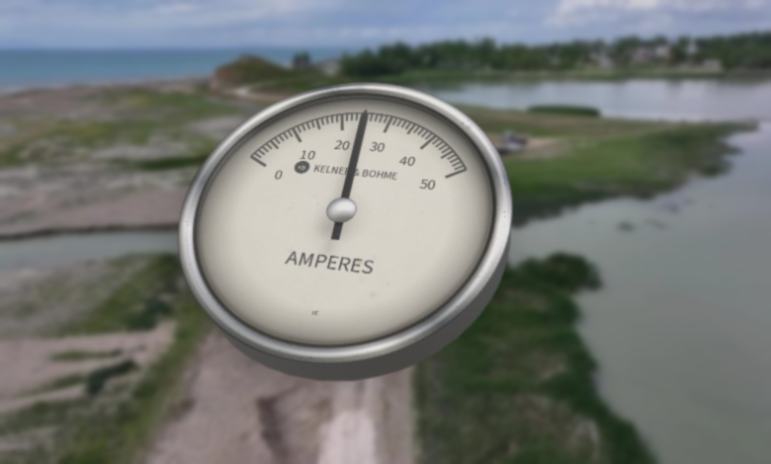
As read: A 25
